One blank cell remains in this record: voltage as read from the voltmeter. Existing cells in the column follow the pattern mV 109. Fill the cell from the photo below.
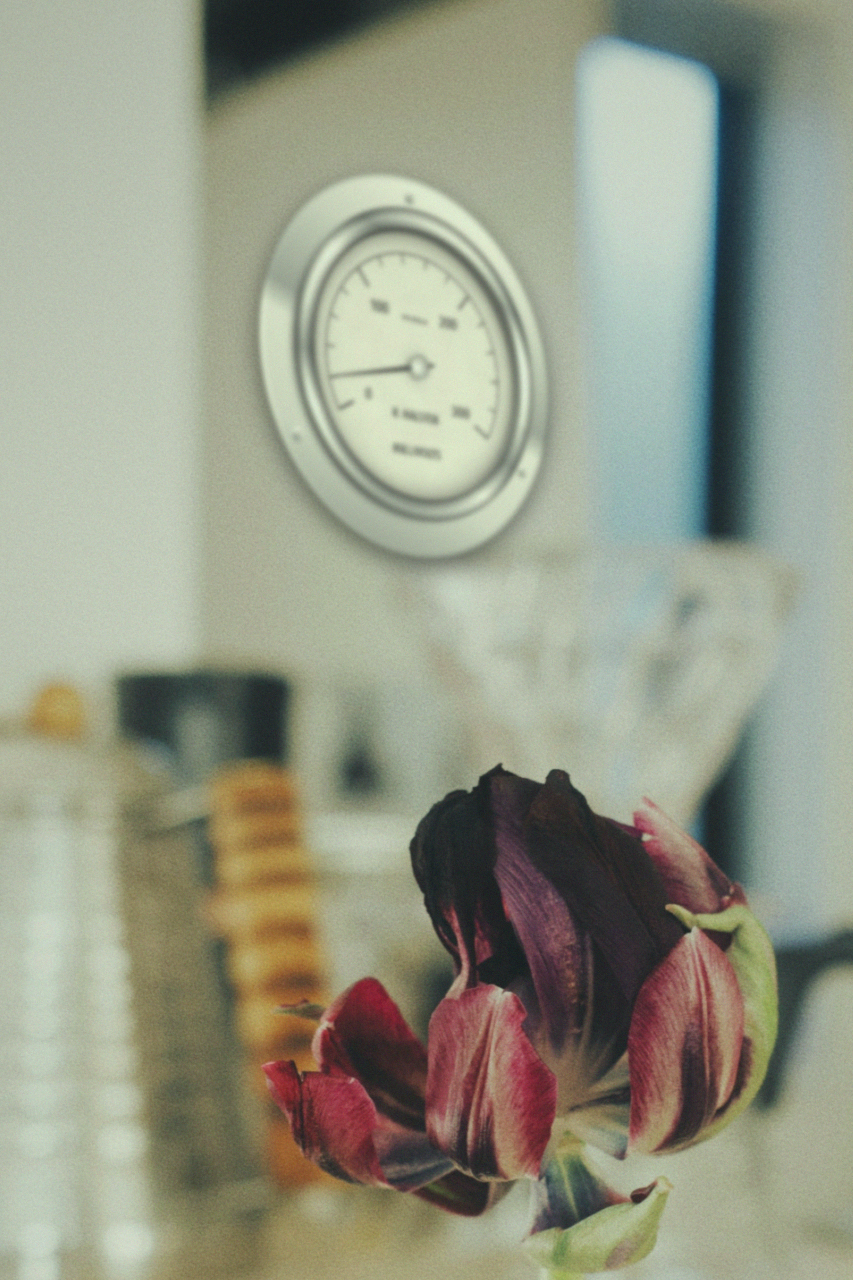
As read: mV 20
